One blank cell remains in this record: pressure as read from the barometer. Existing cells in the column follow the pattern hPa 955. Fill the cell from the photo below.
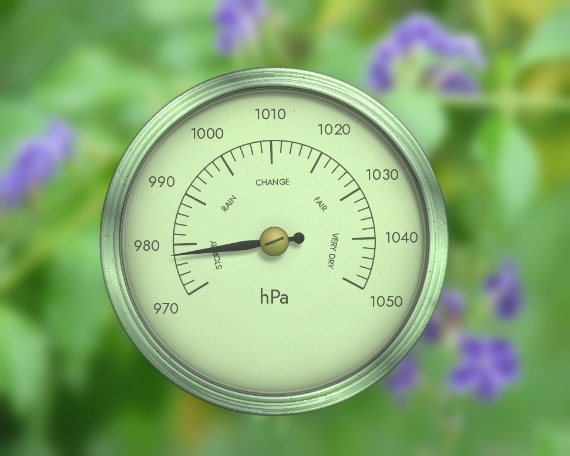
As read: hPa 978
